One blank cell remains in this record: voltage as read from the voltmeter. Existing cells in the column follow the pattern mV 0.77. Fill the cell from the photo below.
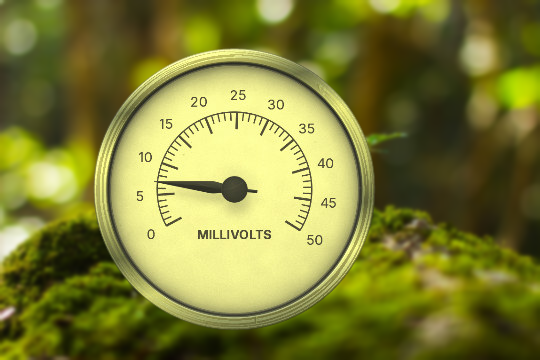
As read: mV 7
